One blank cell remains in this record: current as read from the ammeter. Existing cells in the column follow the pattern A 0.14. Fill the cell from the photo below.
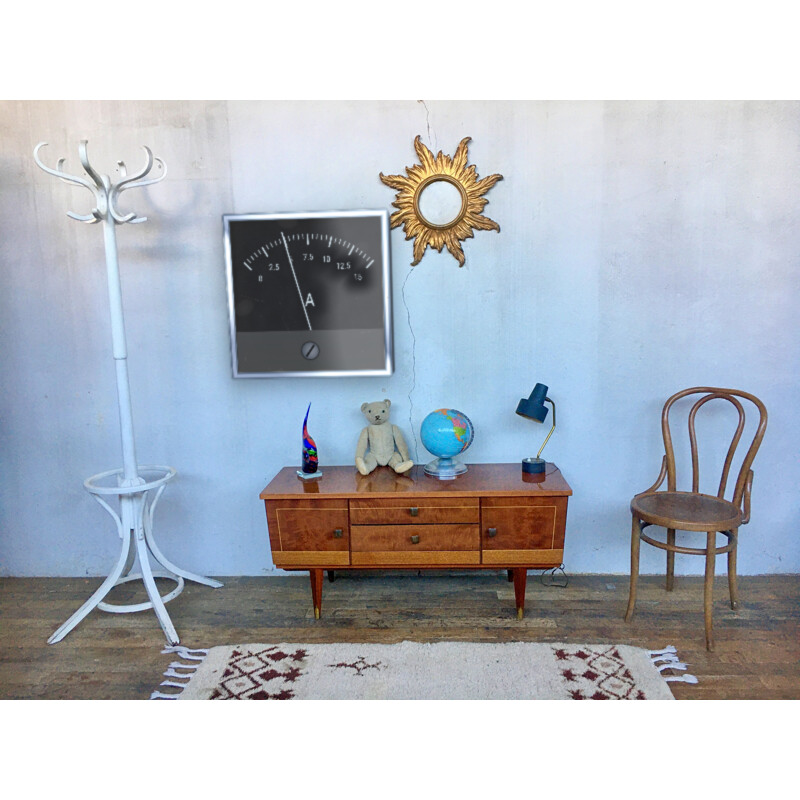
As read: A 5
